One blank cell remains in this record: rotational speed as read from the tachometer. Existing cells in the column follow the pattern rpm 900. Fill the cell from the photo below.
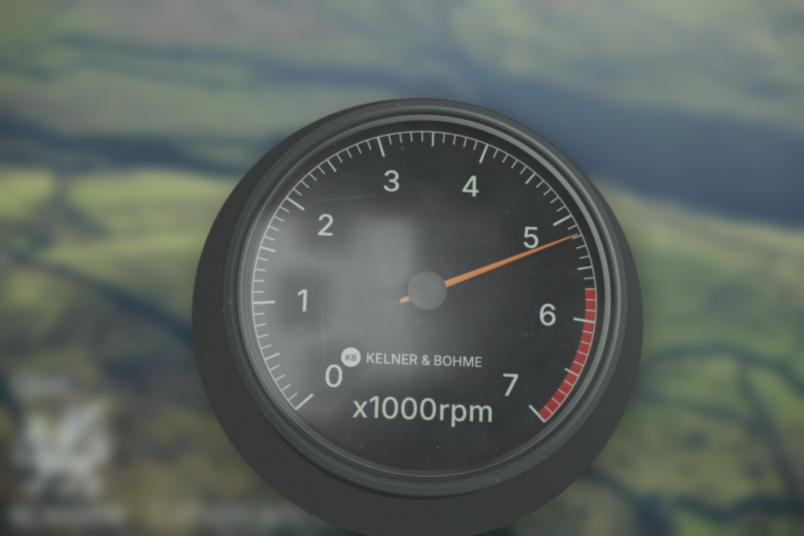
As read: rpm 5200
